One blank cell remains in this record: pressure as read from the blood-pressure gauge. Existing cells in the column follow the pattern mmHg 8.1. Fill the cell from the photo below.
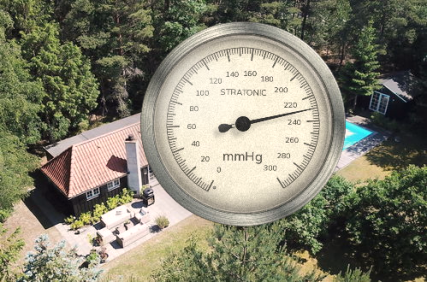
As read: mmHg 230
